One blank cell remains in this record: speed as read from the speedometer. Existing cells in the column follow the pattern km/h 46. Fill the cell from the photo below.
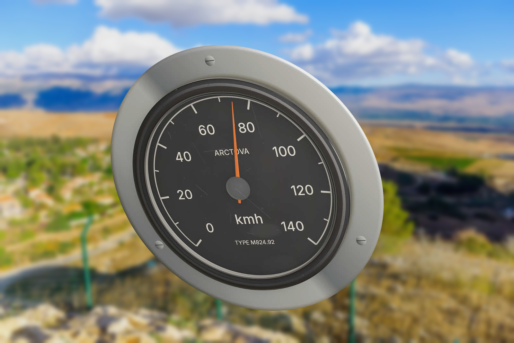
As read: km/h 75
